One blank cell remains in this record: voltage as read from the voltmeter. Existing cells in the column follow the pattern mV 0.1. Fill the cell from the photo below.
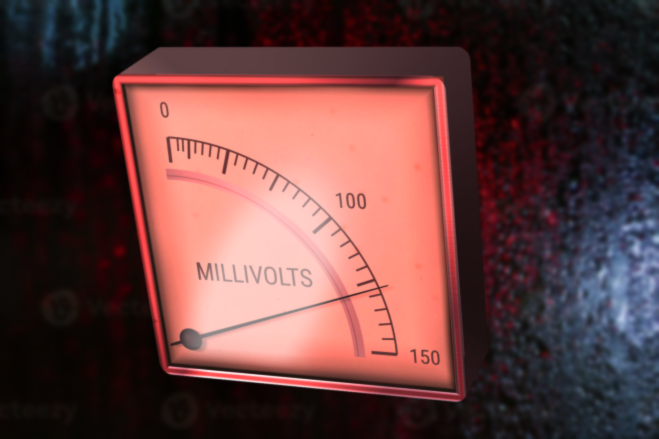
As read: mV 127.5
